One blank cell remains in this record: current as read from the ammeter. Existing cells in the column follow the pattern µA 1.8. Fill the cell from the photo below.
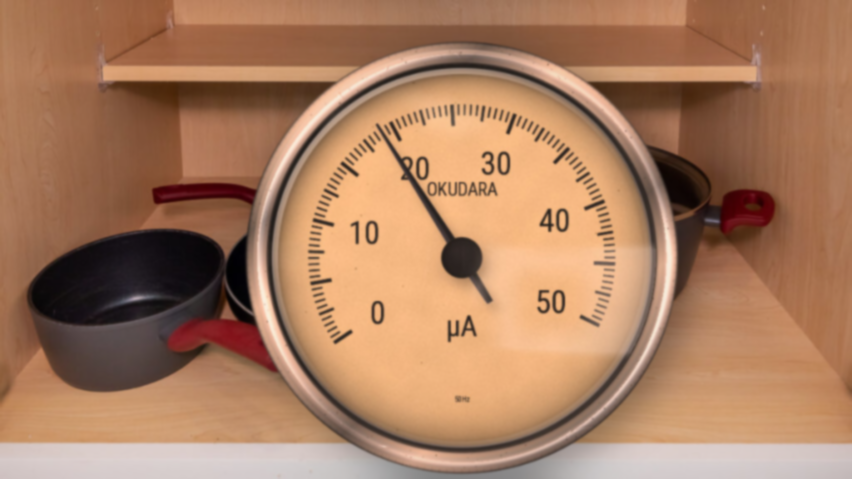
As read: µA 19
